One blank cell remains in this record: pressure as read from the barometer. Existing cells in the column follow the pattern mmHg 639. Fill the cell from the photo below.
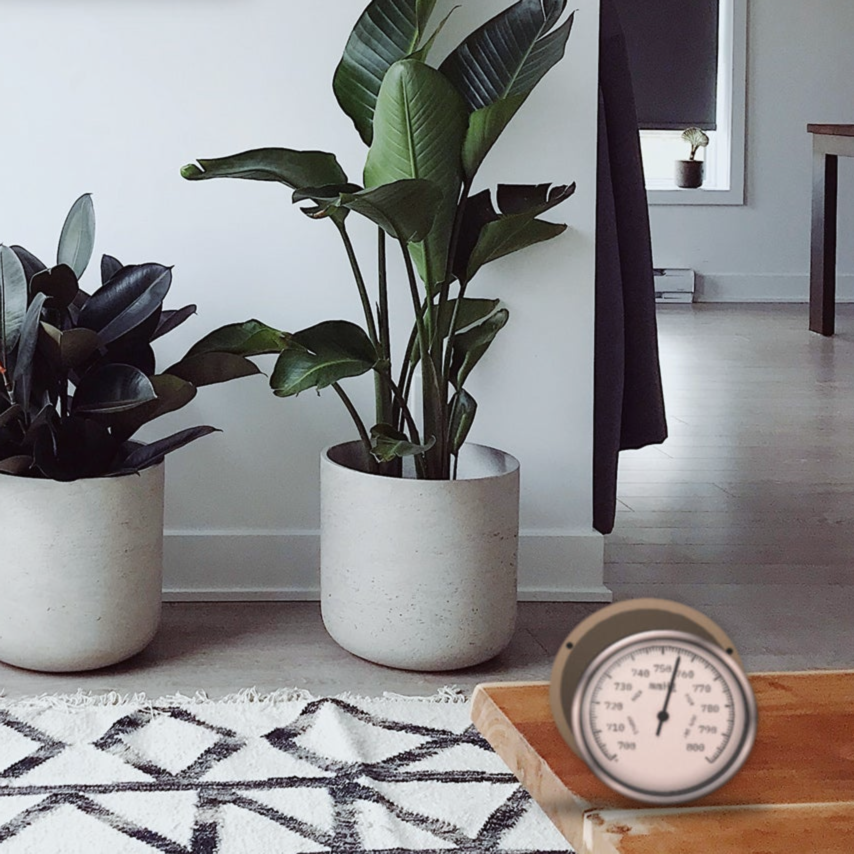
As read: mmHg 755
